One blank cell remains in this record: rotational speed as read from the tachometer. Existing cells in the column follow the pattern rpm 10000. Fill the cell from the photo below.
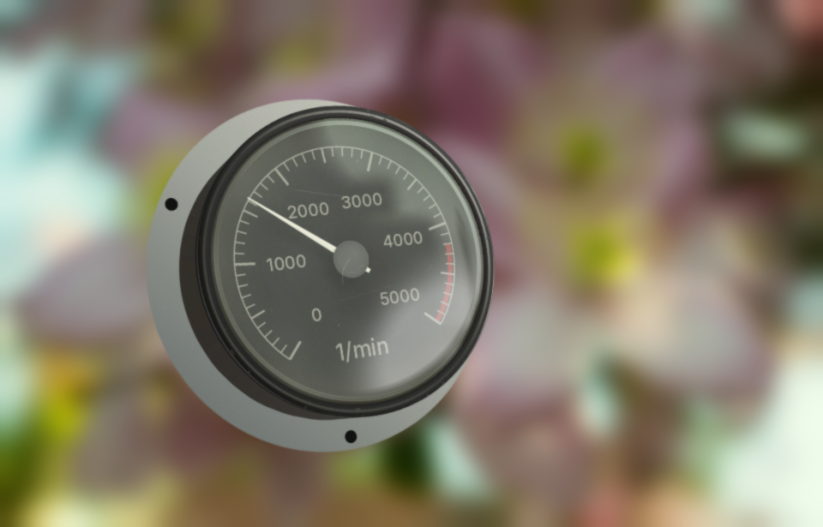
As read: rpm 1600
